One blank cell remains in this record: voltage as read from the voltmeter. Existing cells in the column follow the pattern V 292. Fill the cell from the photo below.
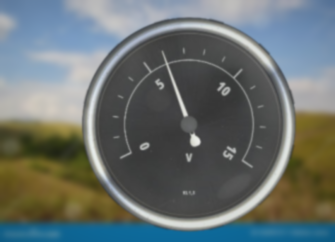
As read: V 6
